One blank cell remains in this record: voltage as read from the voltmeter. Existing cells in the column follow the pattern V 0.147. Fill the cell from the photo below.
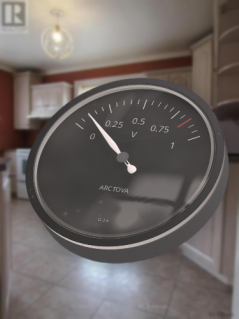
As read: V 0.1
